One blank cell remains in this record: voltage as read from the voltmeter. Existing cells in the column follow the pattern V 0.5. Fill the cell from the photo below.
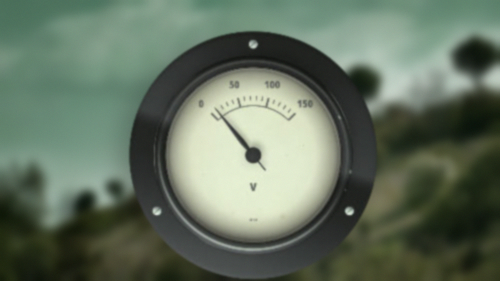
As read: V 10
